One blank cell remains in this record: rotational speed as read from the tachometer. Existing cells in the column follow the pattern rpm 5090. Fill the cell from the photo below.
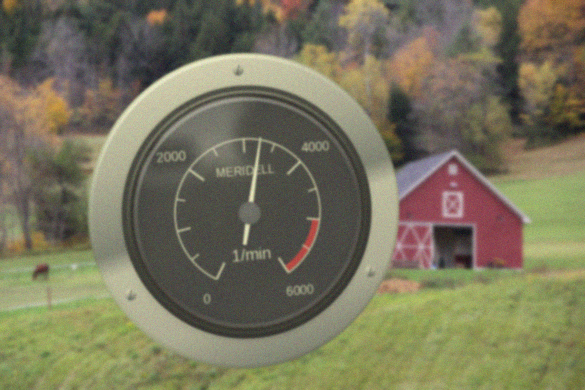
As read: rpm 3250
